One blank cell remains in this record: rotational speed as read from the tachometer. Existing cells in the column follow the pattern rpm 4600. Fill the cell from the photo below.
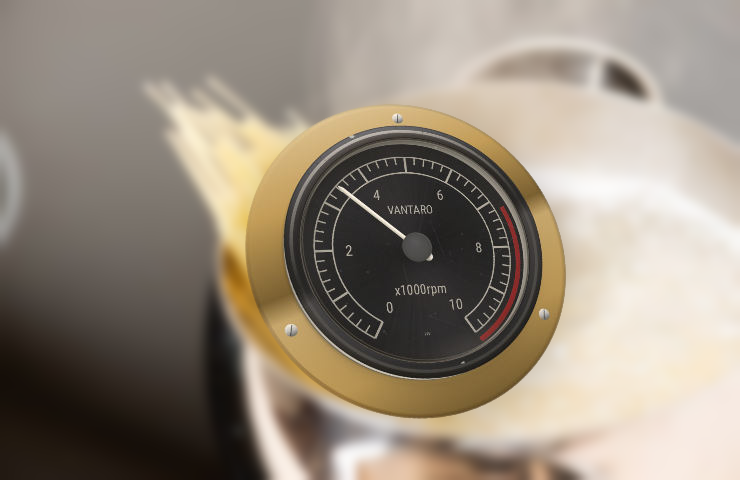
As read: rpm 3400
